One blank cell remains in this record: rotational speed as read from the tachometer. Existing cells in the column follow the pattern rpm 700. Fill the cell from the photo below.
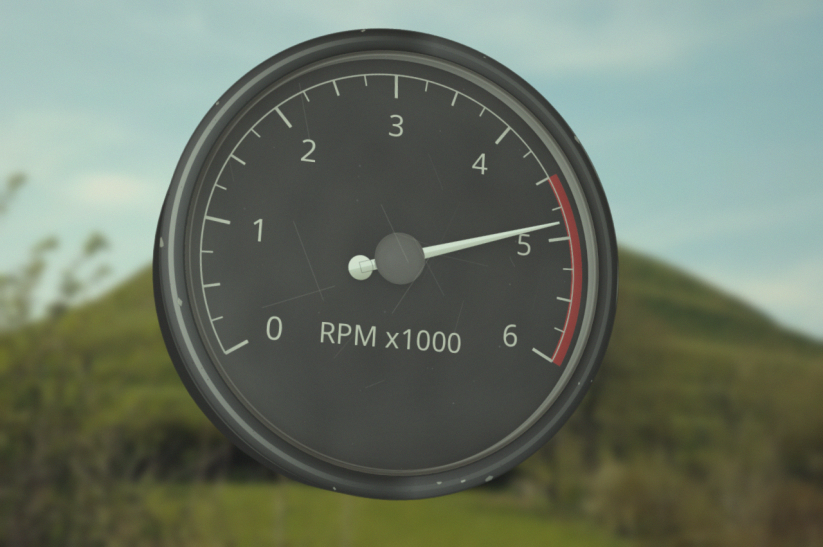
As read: rpm 4875
